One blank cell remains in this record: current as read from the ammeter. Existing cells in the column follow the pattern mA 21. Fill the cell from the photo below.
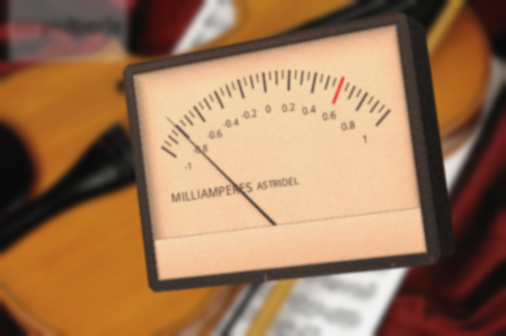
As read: mA -0.8
